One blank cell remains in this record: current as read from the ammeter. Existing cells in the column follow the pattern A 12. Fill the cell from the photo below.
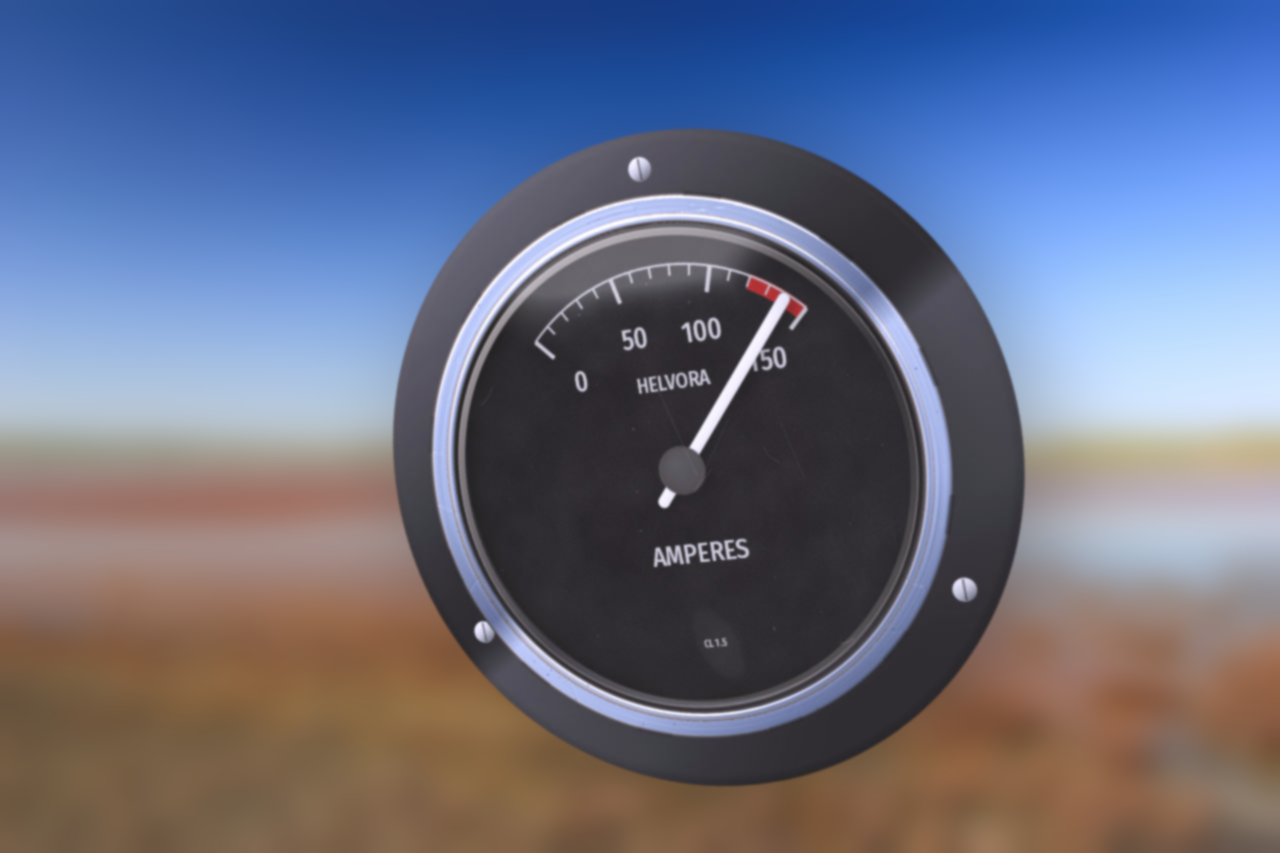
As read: A 140
